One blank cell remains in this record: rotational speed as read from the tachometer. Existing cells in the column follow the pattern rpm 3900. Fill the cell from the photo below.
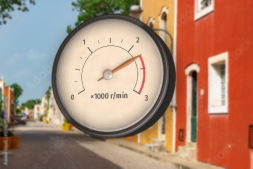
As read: rpm 2250
